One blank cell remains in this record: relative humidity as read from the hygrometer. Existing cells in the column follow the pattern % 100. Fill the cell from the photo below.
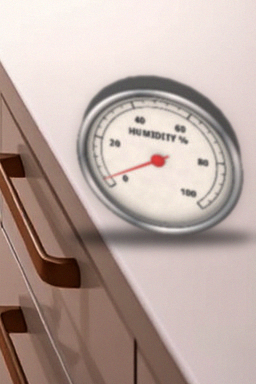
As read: % 4
